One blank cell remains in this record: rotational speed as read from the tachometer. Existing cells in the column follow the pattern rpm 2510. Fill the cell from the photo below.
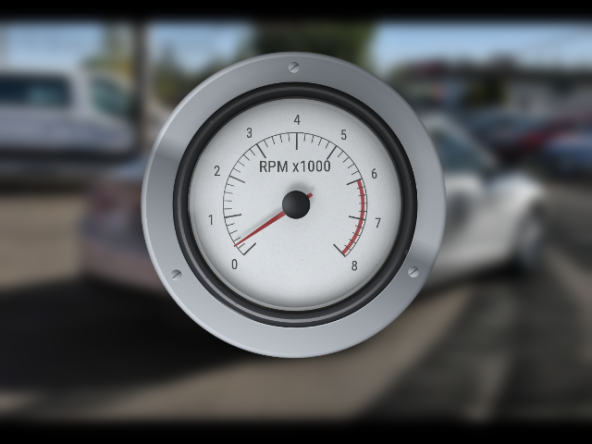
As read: rpm 300
